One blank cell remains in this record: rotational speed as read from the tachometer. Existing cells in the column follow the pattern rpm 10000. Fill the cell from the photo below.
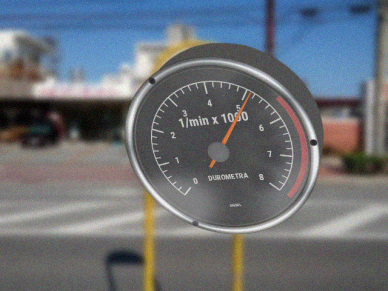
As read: rpm 5100
